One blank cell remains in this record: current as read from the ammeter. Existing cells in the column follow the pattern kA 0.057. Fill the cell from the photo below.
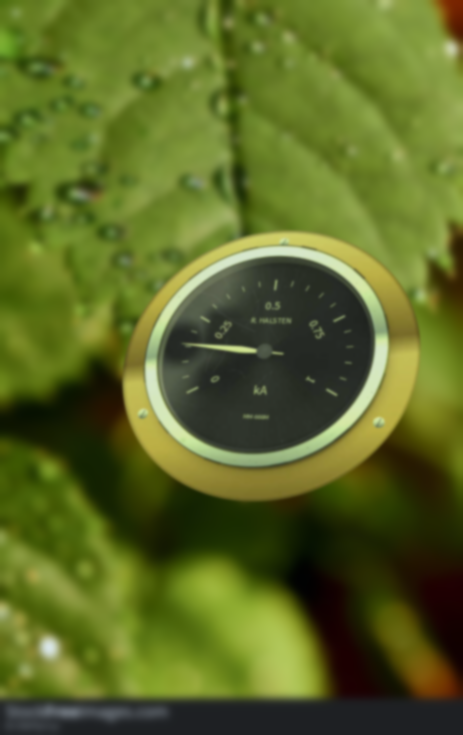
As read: kA 0.15
